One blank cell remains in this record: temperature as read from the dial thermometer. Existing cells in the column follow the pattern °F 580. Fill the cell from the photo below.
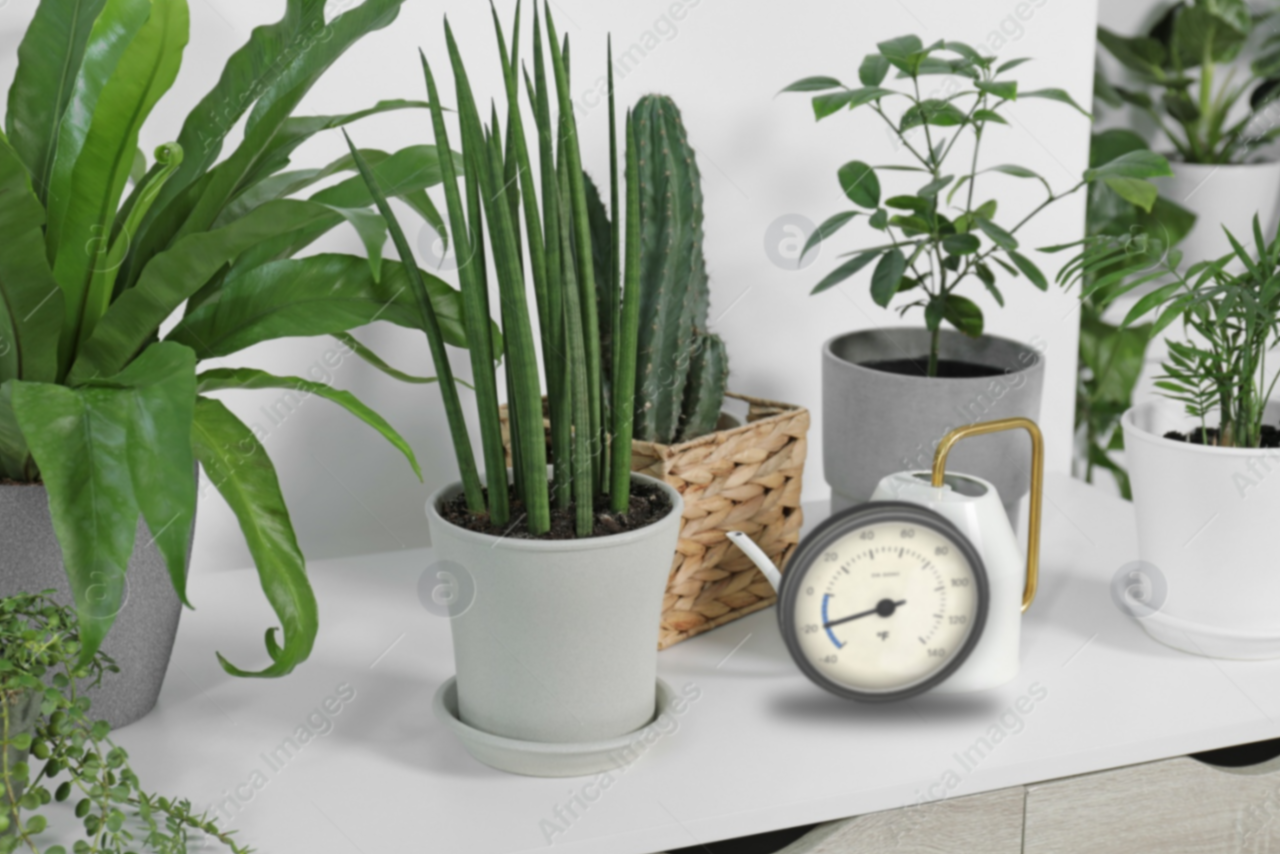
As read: °F -20
